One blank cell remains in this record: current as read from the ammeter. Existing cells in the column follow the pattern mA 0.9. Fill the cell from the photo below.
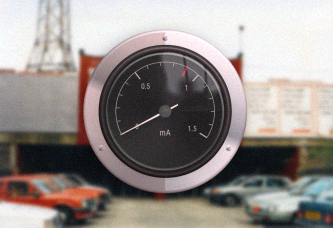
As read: mA 0
